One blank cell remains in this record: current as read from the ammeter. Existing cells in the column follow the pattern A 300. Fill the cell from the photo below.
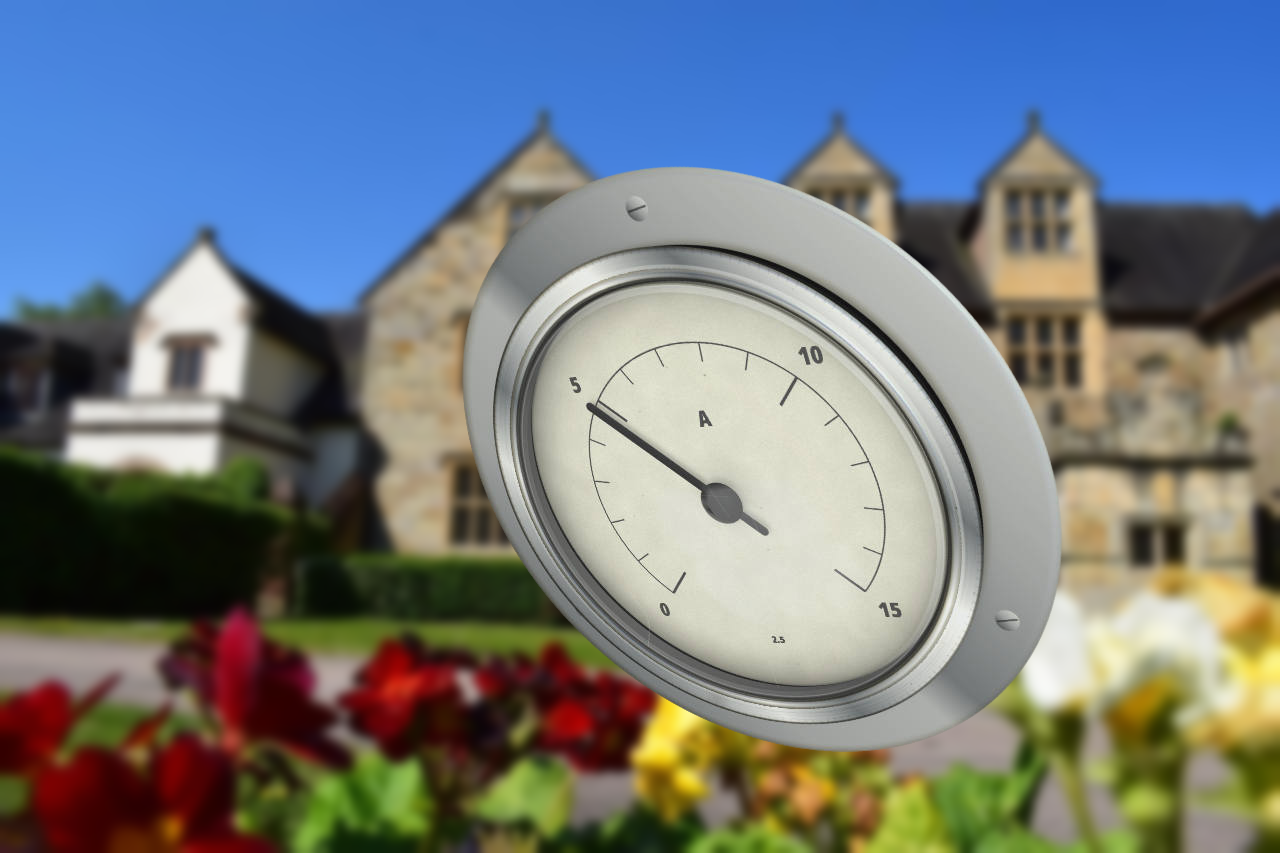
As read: A 5
